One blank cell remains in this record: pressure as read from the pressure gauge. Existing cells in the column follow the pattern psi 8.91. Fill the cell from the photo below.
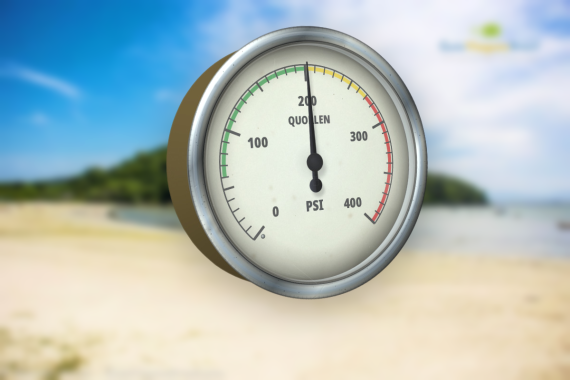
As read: psi 200
